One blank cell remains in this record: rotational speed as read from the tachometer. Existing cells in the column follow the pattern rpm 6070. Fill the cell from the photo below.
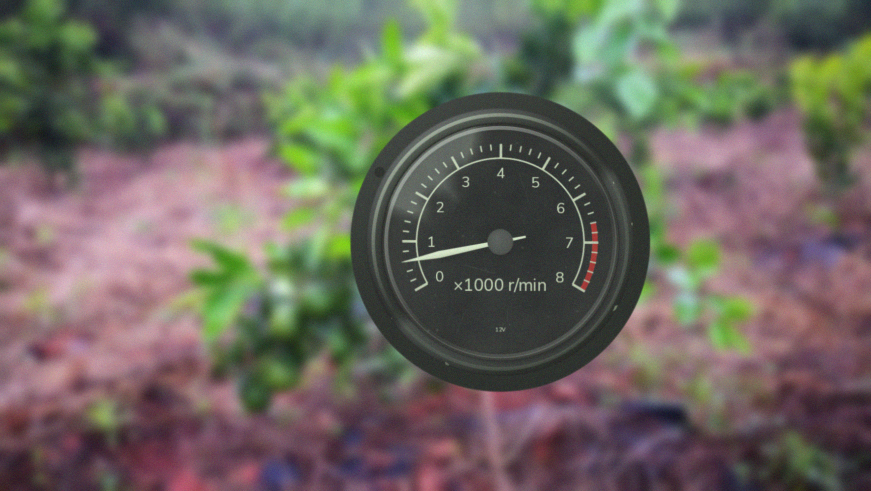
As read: rpm 600
